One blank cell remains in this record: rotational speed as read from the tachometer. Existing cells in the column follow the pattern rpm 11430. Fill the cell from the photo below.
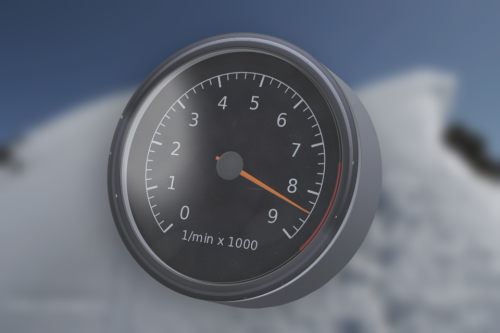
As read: rpm 8400
